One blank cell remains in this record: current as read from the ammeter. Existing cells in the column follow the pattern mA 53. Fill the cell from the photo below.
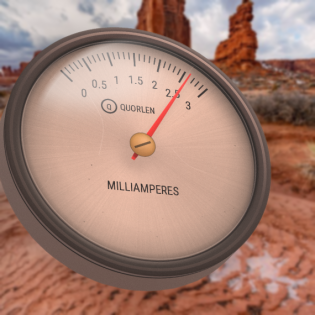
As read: mA 2.6
